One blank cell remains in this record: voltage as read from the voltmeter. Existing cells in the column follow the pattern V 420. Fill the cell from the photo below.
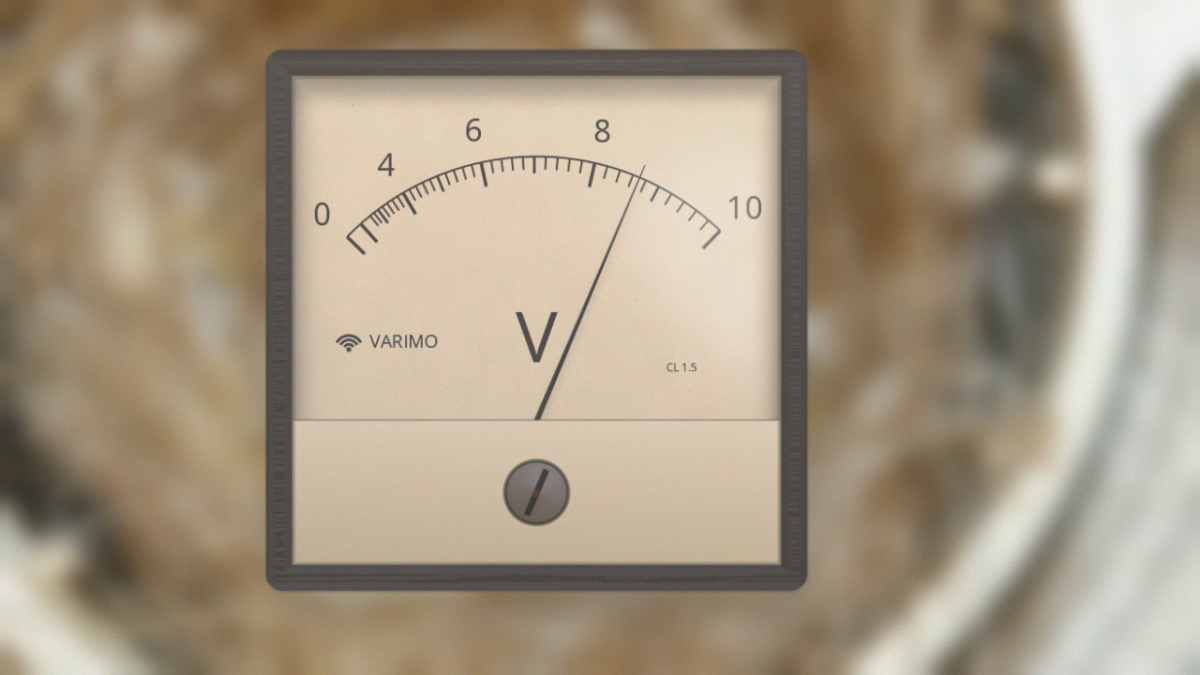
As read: V 8.7
